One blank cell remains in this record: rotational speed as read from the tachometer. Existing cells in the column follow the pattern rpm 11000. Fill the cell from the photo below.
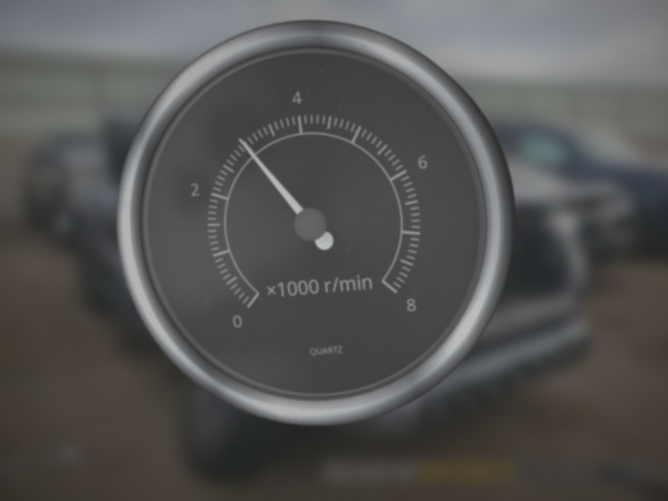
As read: rpm 3000
